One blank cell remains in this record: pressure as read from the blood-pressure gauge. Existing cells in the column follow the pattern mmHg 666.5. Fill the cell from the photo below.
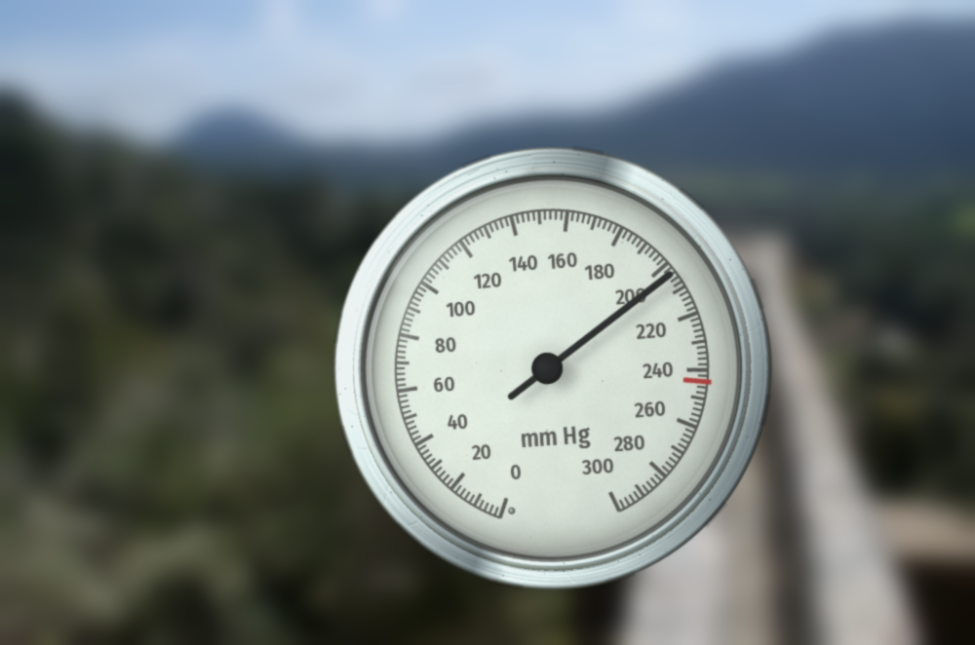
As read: mmHg 204
